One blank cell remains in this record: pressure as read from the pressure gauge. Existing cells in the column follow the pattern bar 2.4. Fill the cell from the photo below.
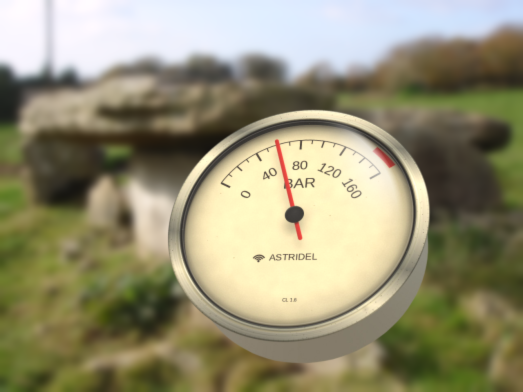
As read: bar 60
